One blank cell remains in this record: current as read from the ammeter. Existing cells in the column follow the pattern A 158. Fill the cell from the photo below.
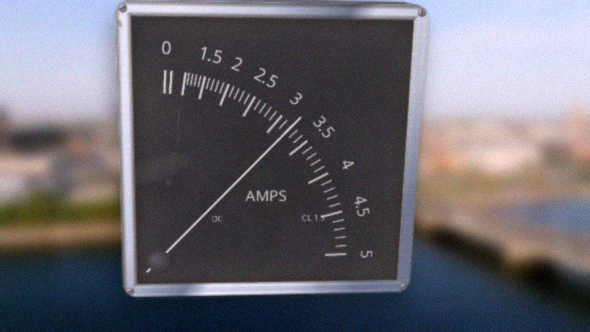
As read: A 3.2
